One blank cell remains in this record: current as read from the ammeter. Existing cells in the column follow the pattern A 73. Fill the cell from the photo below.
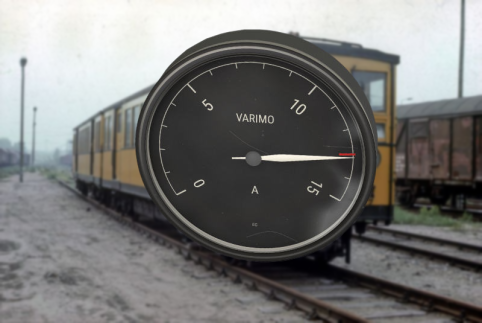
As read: A 13
